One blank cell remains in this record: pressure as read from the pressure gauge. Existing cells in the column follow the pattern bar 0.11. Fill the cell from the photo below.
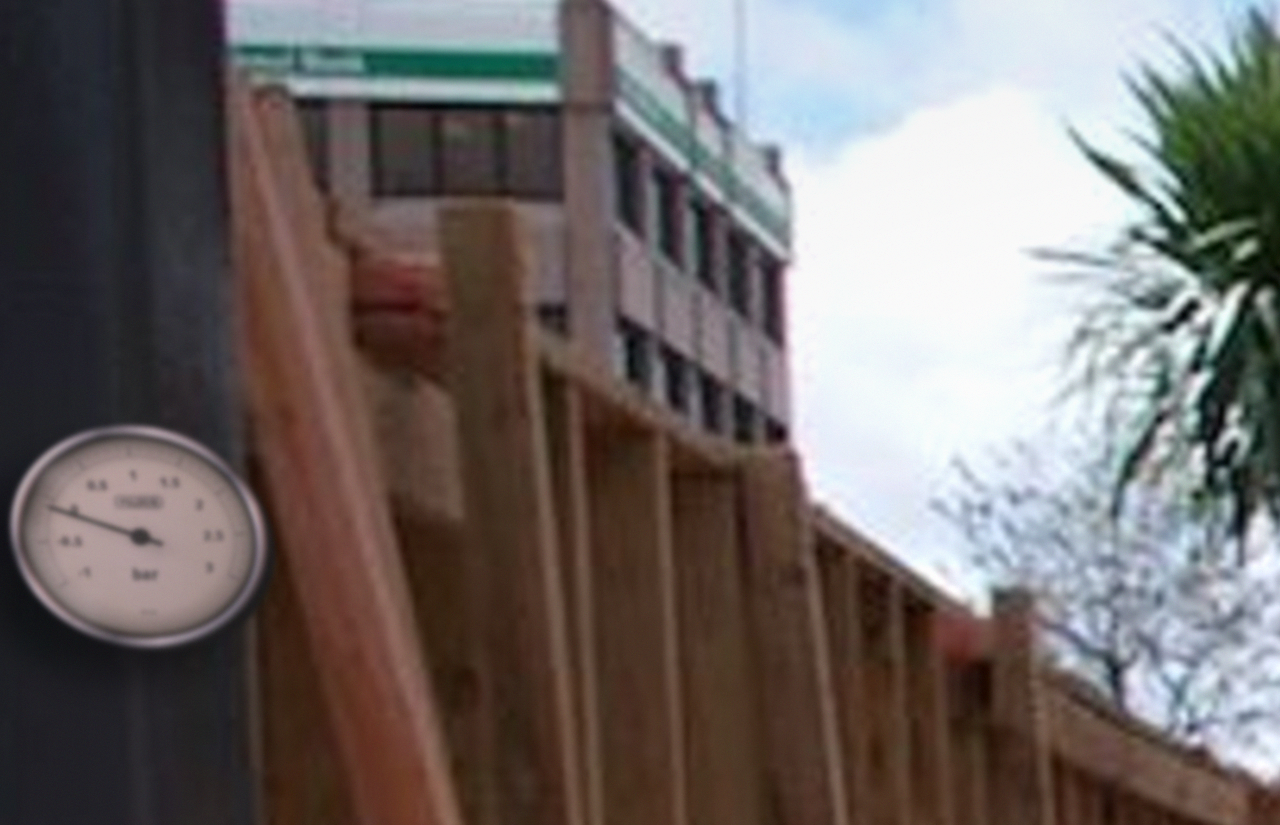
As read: bar -0.1
